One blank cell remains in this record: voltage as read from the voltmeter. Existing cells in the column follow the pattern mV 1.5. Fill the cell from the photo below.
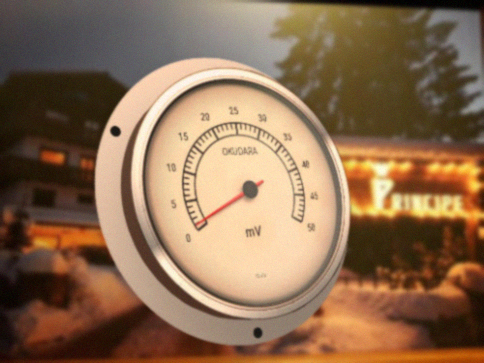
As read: mV 1
